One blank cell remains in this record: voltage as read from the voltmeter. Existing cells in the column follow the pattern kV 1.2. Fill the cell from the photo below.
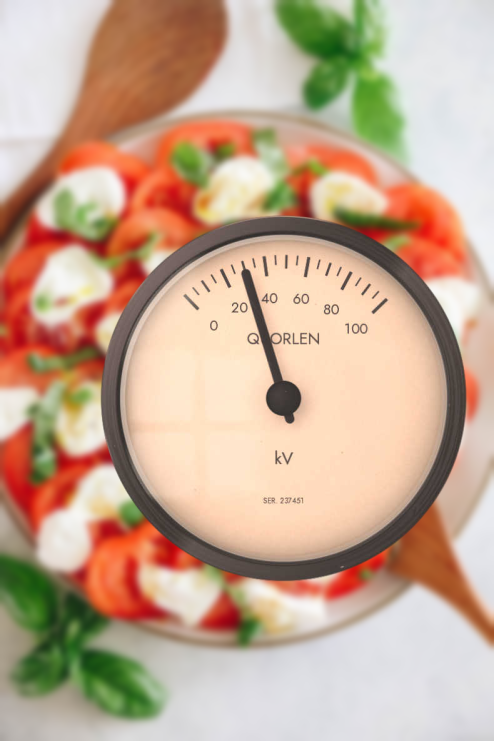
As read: kV 30
